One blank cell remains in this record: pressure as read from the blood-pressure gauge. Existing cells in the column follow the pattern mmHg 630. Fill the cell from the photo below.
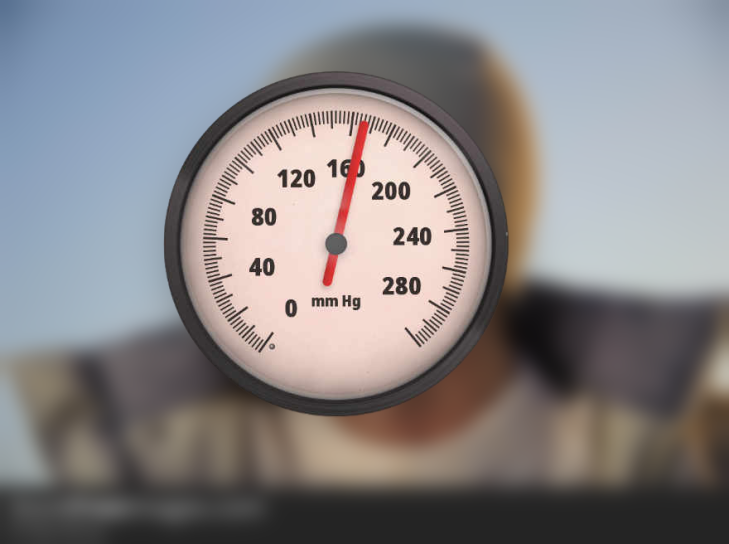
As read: mmHg 166
